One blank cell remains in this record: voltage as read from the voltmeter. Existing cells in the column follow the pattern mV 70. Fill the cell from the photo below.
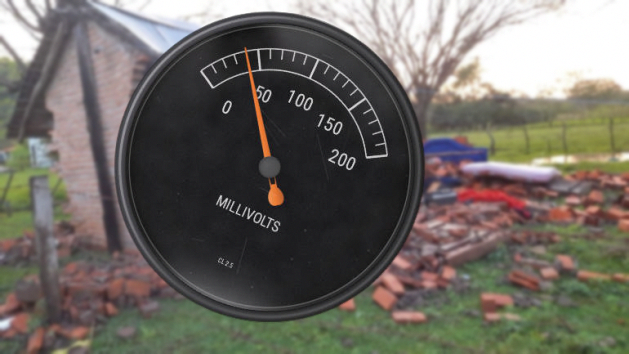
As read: mV 40
